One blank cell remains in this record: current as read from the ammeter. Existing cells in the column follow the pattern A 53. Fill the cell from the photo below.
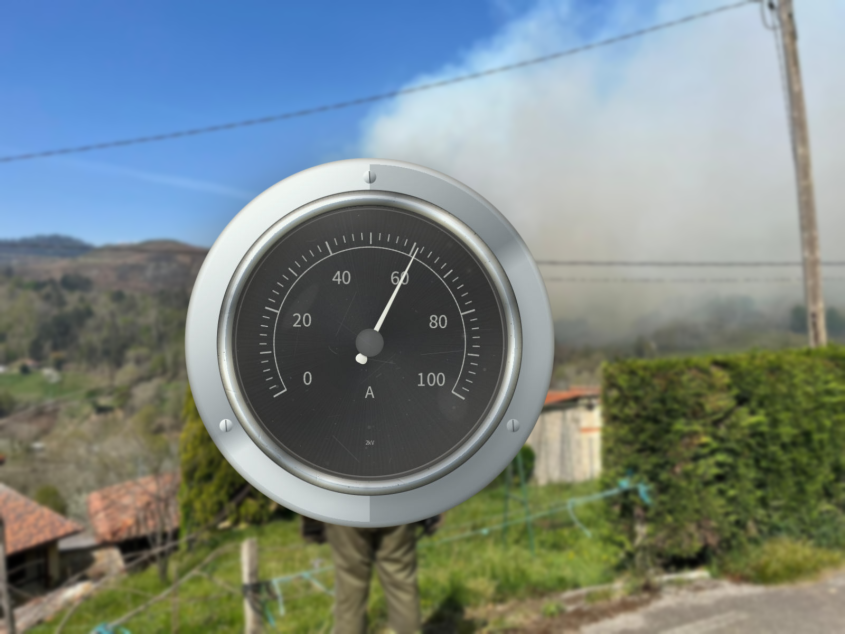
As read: A 61
